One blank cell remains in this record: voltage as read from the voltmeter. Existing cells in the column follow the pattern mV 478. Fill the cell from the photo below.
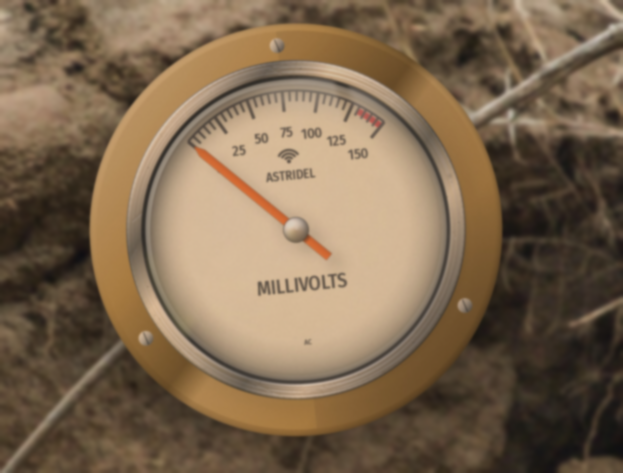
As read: mV 0
